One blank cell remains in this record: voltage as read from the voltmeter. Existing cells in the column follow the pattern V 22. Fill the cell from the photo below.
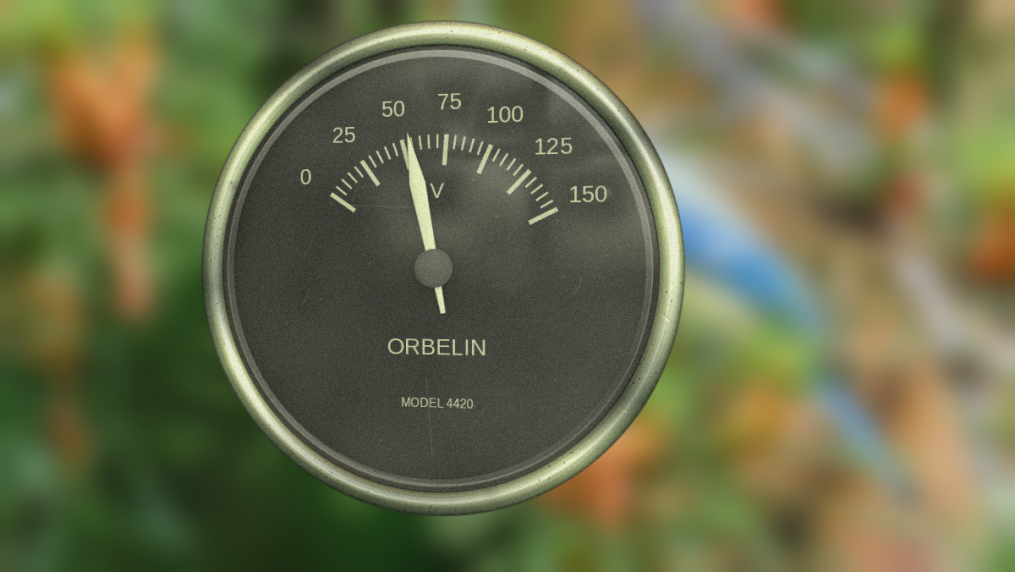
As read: V 55
